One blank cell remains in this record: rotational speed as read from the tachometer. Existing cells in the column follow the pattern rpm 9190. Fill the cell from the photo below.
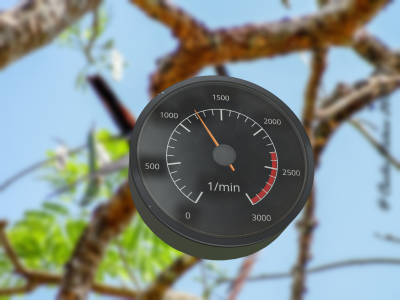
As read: rpm 1200
